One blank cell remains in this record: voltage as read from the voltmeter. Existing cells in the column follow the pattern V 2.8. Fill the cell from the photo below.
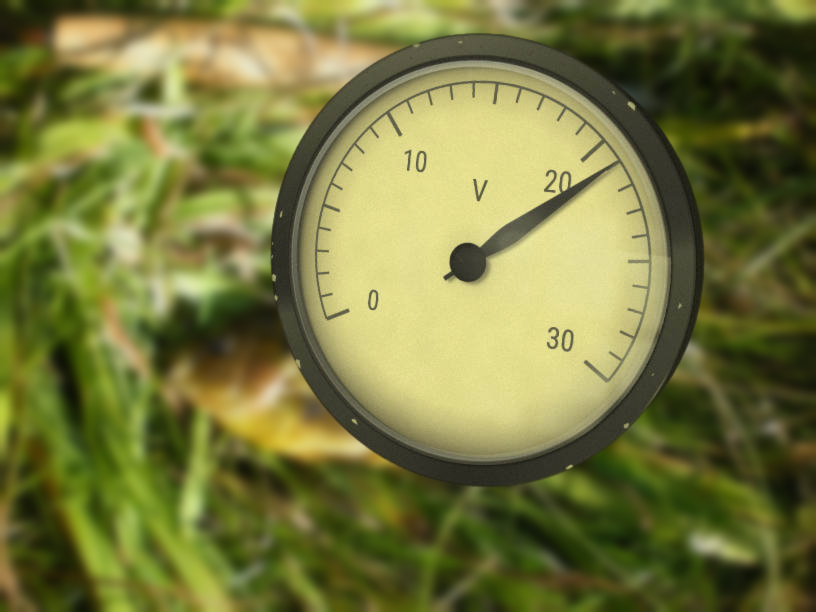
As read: V 21
